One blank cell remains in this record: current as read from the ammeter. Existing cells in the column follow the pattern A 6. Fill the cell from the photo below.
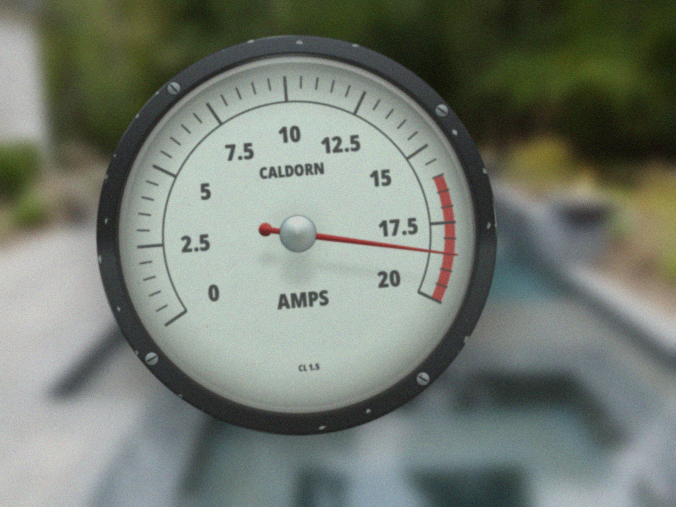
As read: A 18.5
